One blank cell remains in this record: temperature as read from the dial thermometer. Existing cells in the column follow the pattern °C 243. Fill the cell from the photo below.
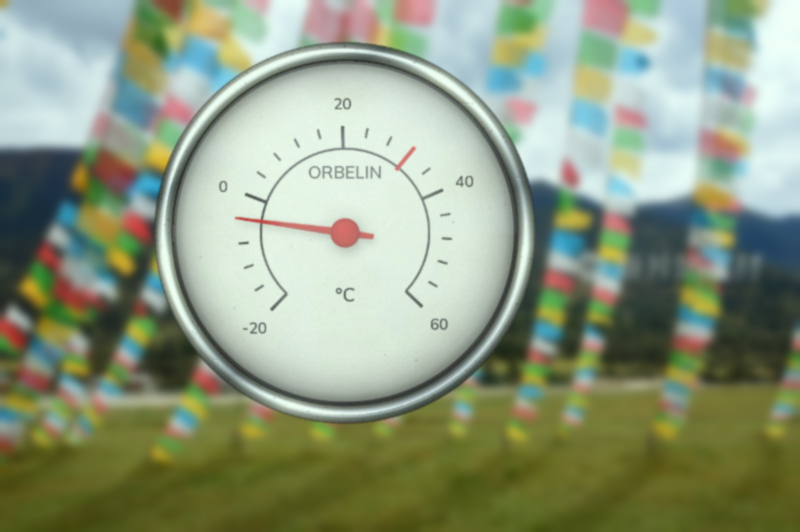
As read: °C -4
